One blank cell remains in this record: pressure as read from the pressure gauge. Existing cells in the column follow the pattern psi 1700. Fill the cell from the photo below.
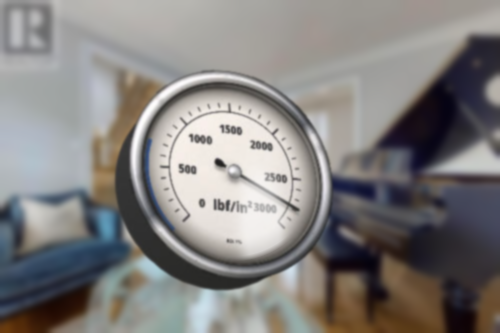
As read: psi 2800
